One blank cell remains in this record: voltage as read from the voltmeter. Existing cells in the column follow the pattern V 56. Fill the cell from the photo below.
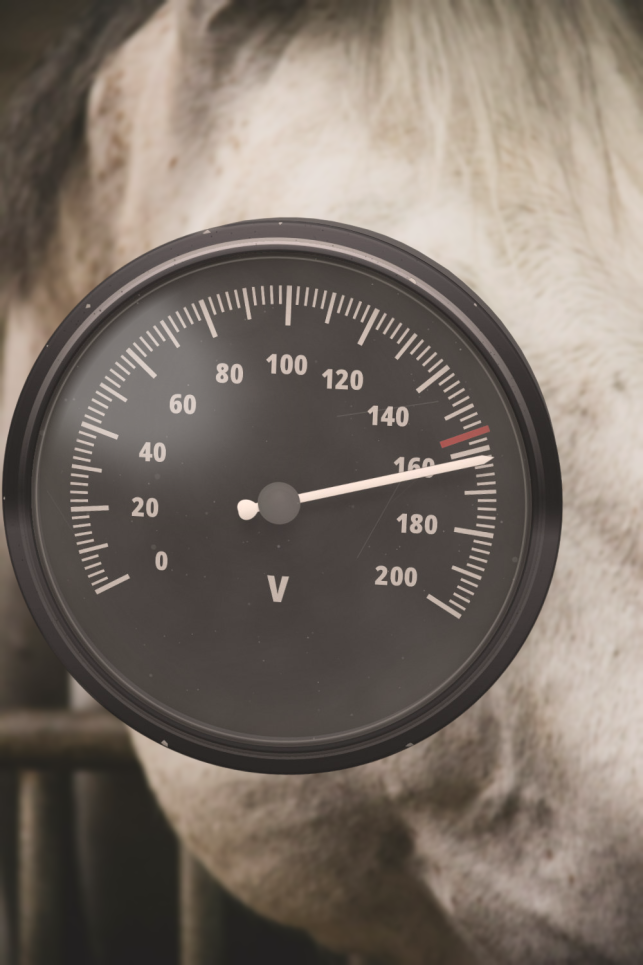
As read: V 162
